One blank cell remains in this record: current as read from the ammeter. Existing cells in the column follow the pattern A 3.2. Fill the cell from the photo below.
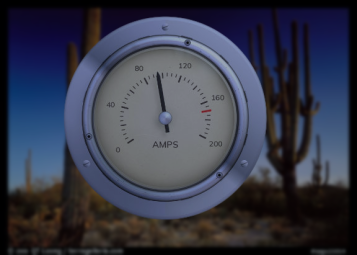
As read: A 95
